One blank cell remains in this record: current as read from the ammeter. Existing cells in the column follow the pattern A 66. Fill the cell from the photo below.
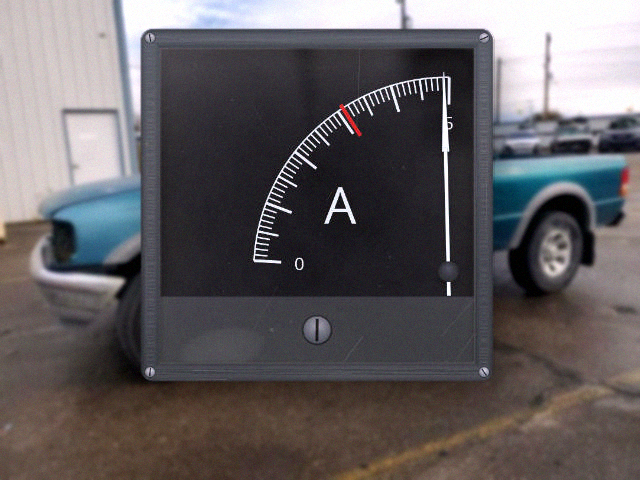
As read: A 4.9
